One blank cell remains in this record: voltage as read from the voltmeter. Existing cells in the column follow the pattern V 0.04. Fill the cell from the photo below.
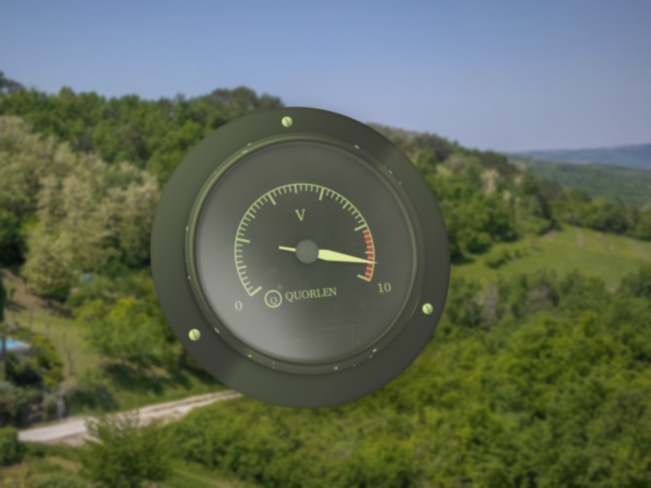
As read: V 9.4
